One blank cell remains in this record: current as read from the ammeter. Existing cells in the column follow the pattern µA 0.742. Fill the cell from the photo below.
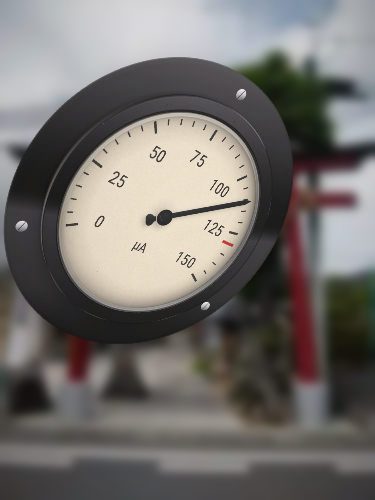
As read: µA 110
